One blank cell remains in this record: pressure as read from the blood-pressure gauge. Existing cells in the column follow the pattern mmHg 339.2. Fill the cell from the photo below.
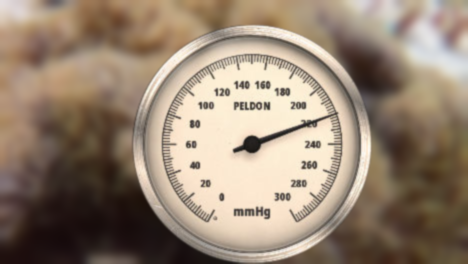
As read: mmHg 220
